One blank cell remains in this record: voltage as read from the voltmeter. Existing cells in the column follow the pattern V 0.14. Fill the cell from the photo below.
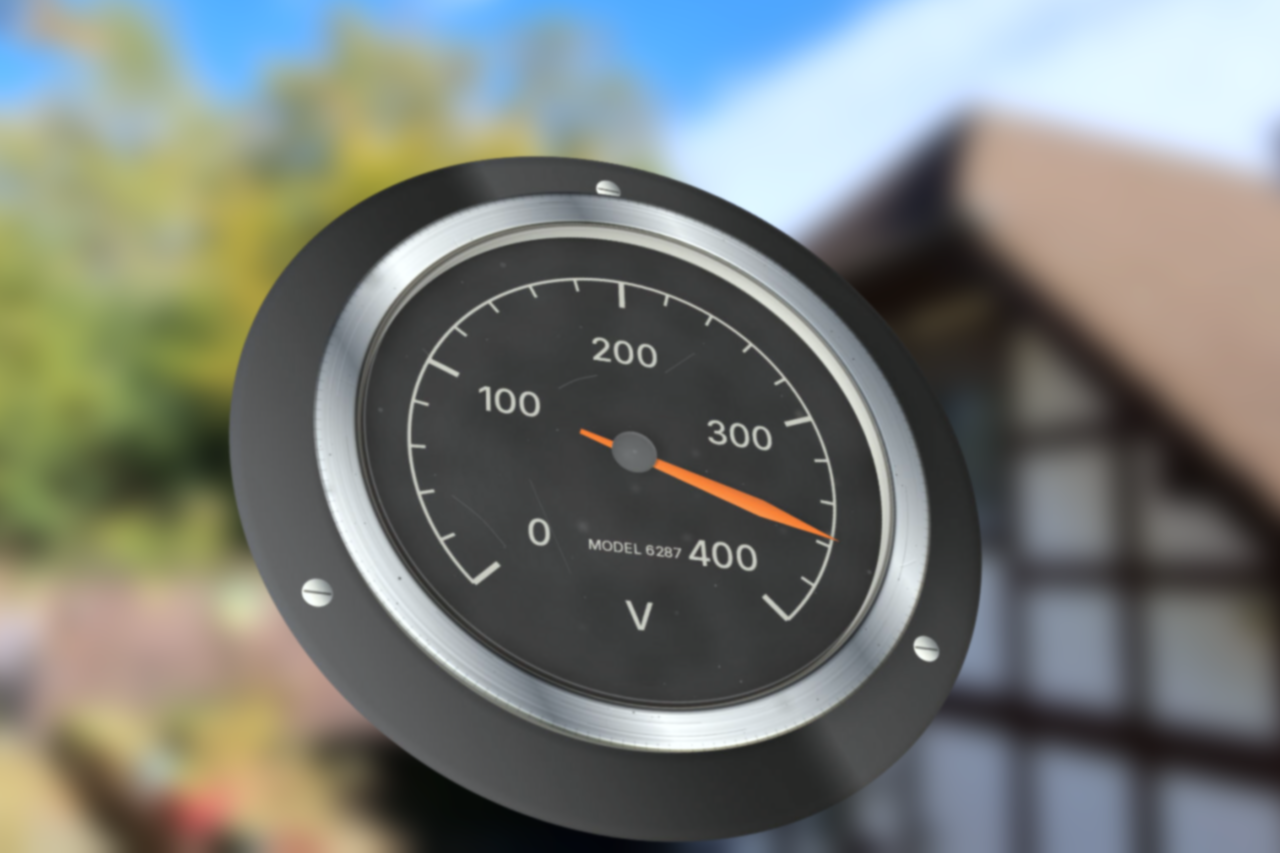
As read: V 360
